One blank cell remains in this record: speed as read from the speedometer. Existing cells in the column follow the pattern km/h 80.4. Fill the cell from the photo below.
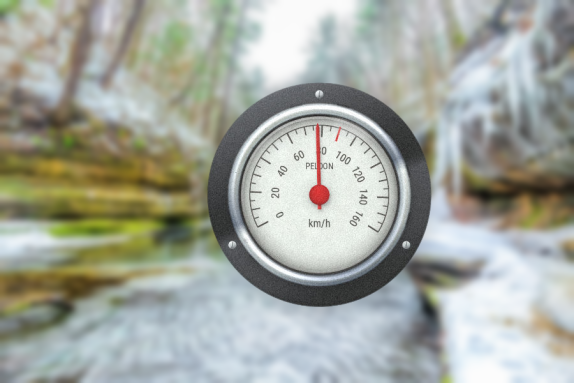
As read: km/h 77.5
